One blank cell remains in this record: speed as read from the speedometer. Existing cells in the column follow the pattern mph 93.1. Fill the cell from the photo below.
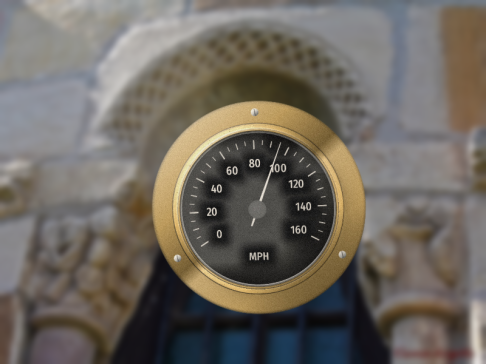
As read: mph 95
